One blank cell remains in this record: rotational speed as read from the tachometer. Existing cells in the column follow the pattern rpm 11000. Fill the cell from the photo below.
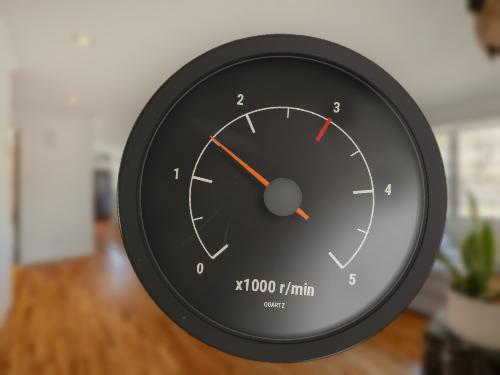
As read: rpm 1500
